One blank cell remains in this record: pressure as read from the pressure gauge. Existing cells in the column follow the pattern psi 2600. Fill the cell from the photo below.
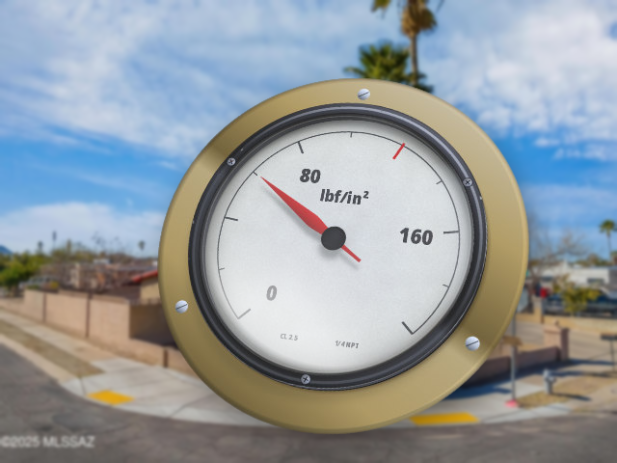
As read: psi 60
